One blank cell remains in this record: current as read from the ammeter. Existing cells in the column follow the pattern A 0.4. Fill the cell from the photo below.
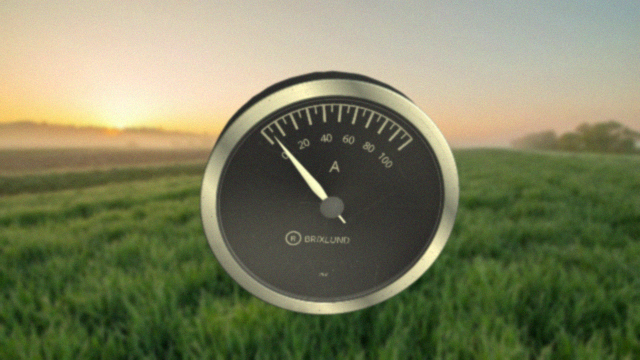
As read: A 5
